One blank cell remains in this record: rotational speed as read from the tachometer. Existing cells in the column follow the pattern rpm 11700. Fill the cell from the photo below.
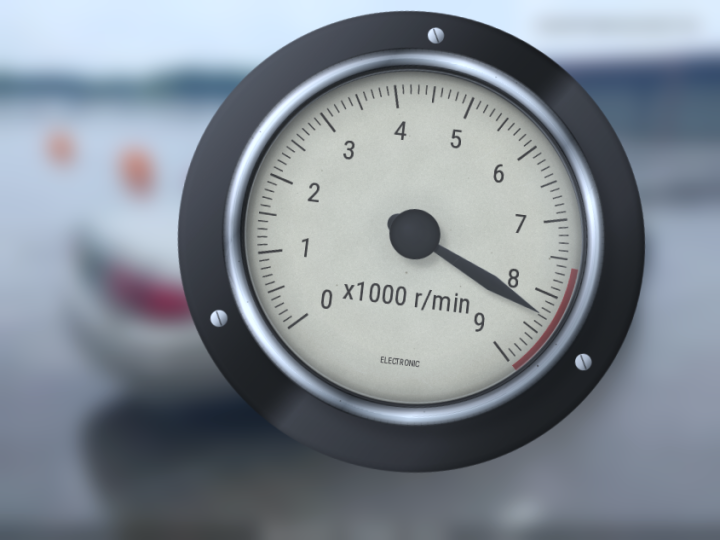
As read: rpm 8300
